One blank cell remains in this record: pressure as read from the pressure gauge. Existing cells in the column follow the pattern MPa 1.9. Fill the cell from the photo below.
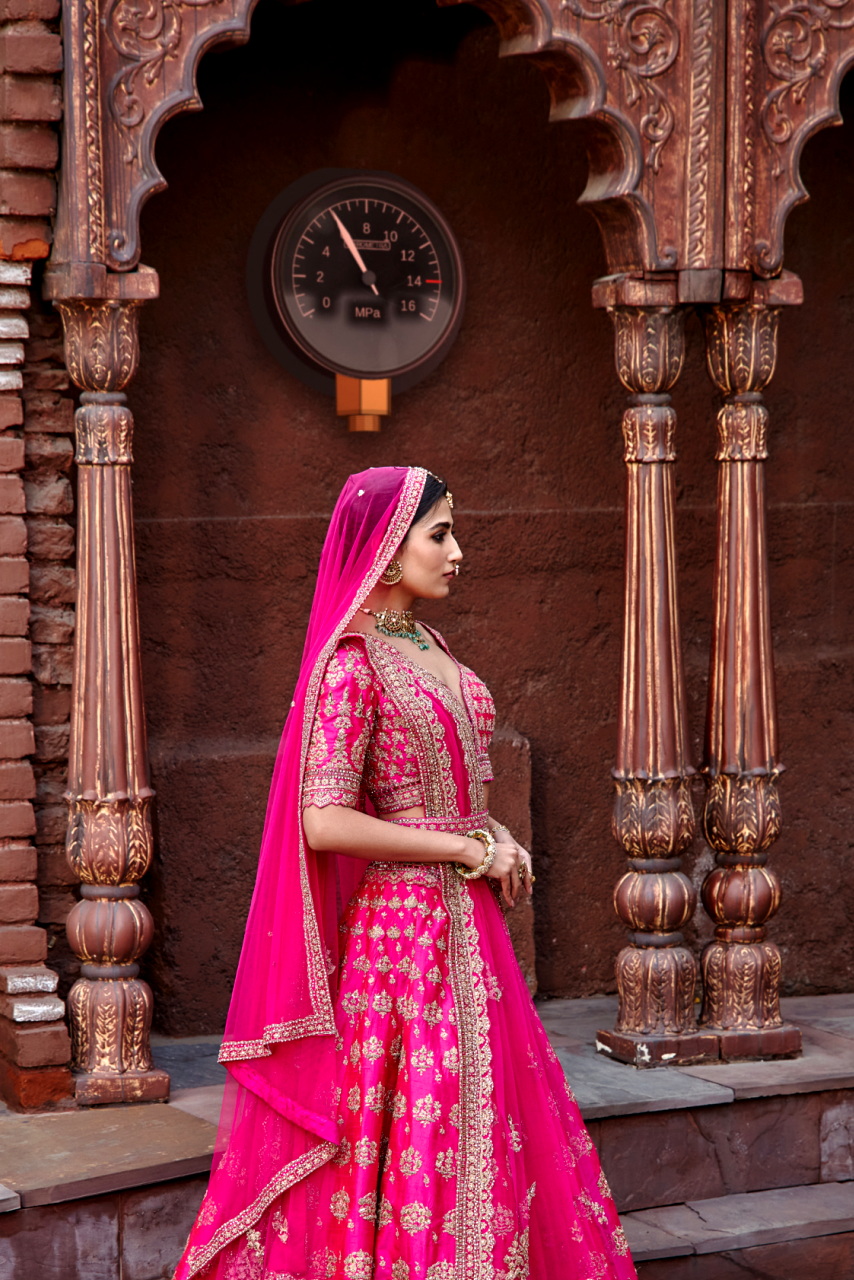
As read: MPa 6
